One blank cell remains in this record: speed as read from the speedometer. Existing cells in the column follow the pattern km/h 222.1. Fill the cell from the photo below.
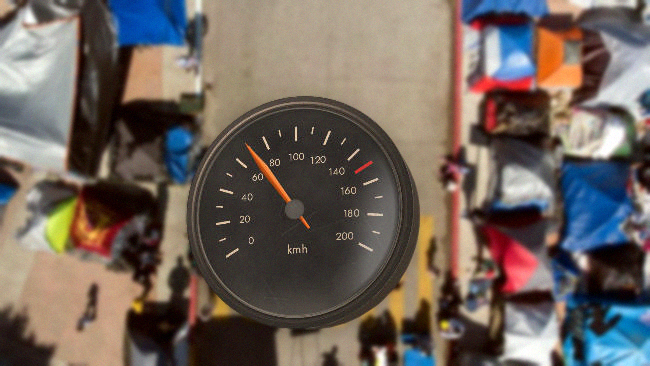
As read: km/h 70
